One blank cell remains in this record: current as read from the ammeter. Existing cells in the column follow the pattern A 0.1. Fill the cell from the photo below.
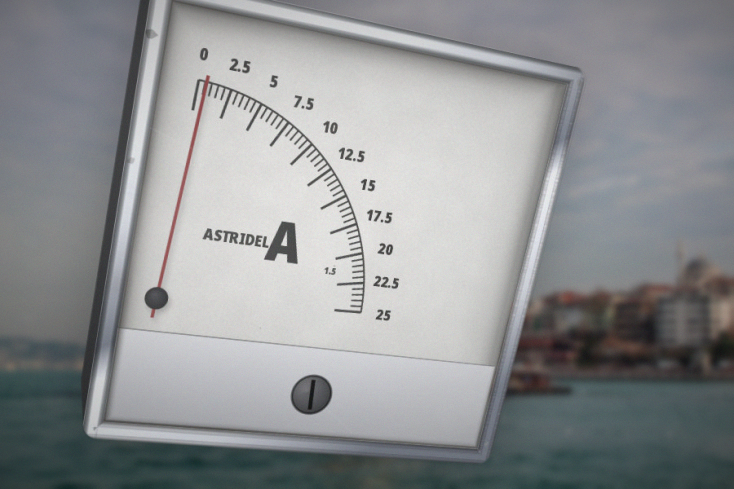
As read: A 0.5
